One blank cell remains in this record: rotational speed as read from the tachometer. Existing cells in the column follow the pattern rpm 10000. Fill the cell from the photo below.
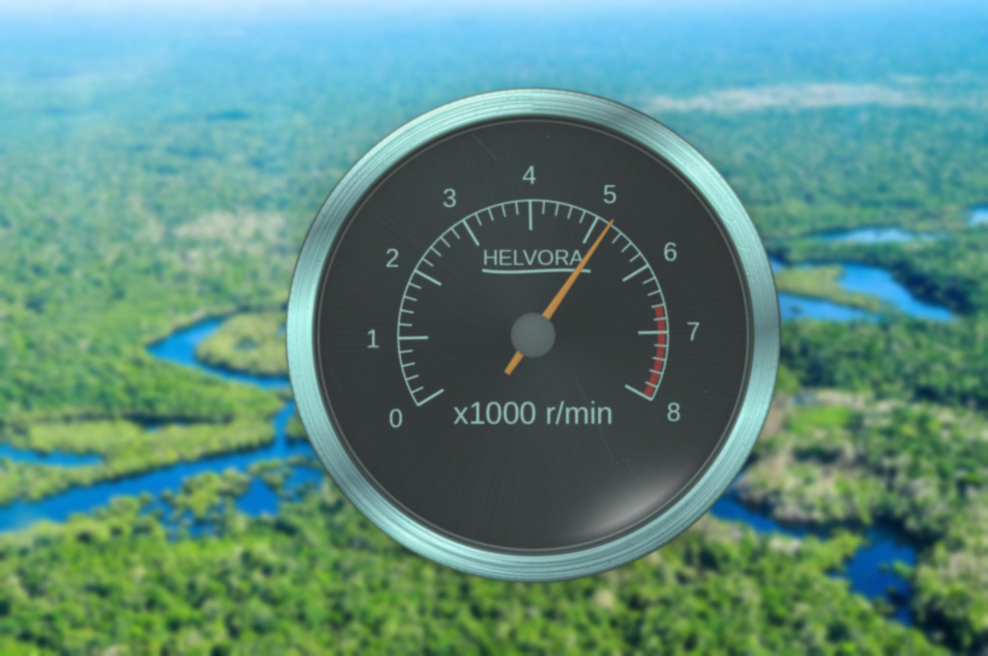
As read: rpm 5200
